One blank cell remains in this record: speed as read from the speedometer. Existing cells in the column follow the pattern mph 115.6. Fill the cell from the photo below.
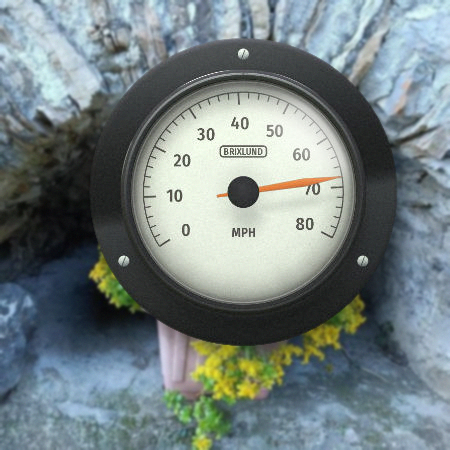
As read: mph 68
